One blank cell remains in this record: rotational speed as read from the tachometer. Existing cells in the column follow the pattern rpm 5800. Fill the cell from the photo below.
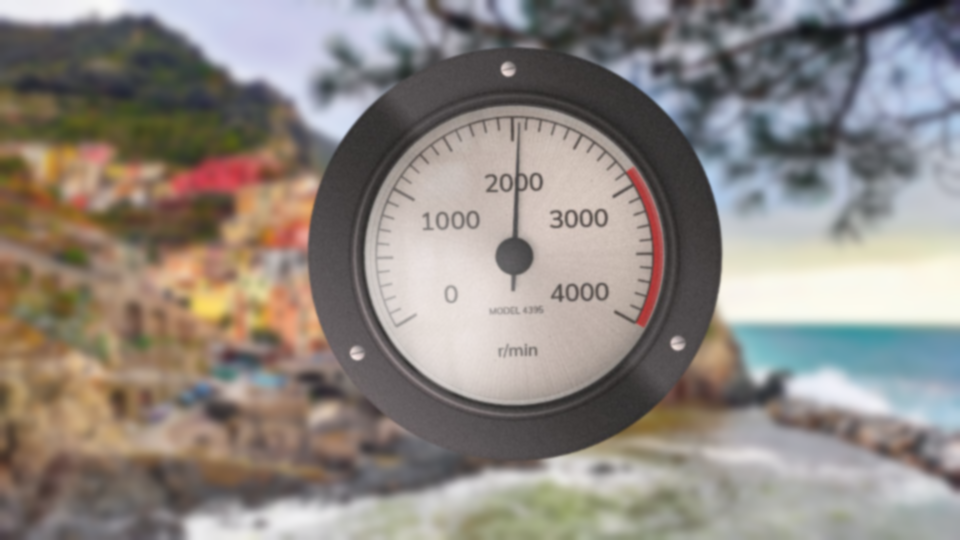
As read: rpm 2050
